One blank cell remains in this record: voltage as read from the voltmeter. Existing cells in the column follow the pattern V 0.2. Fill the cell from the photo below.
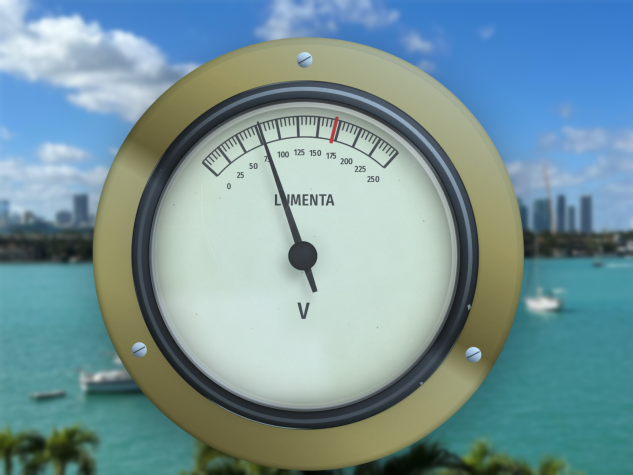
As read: V 80
